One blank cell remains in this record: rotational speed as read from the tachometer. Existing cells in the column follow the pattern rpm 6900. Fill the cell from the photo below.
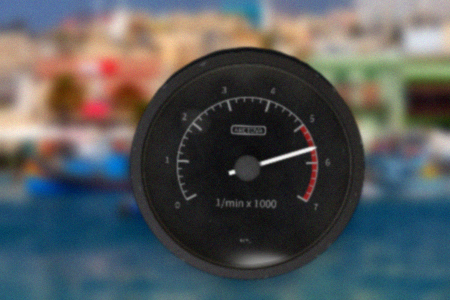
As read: rpm 5600
